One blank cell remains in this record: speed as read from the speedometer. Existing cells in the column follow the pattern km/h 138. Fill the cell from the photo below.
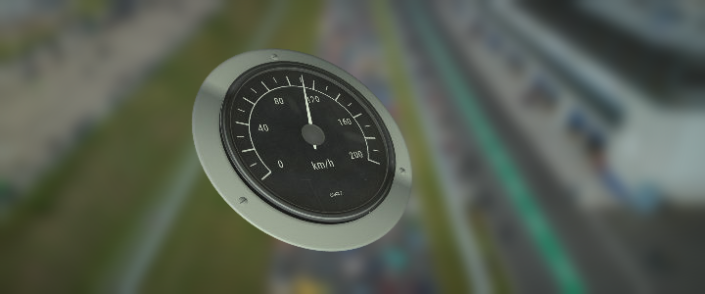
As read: km/h 110
